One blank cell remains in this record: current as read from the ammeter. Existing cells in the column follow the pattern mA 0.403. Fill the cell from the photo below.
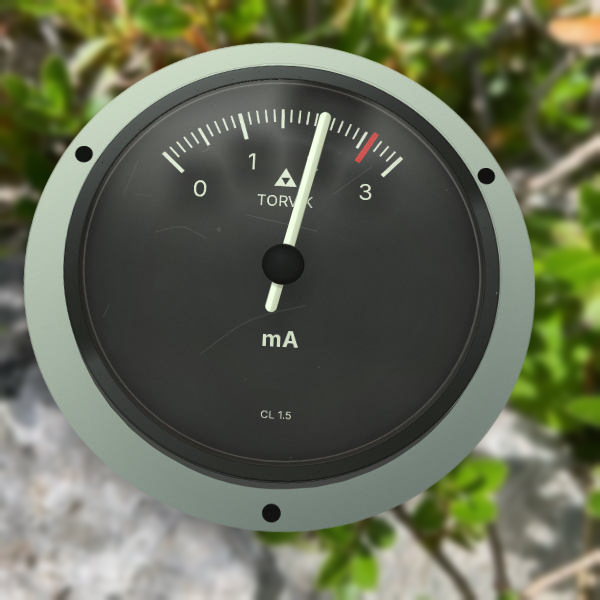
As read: mA 2
